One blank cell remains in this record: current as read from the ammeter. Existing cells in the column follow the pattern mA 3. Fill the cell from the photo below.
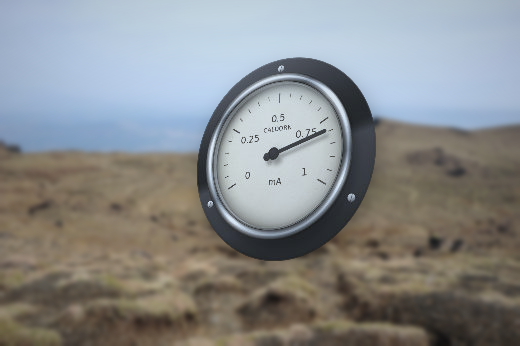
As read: mA 0.8
